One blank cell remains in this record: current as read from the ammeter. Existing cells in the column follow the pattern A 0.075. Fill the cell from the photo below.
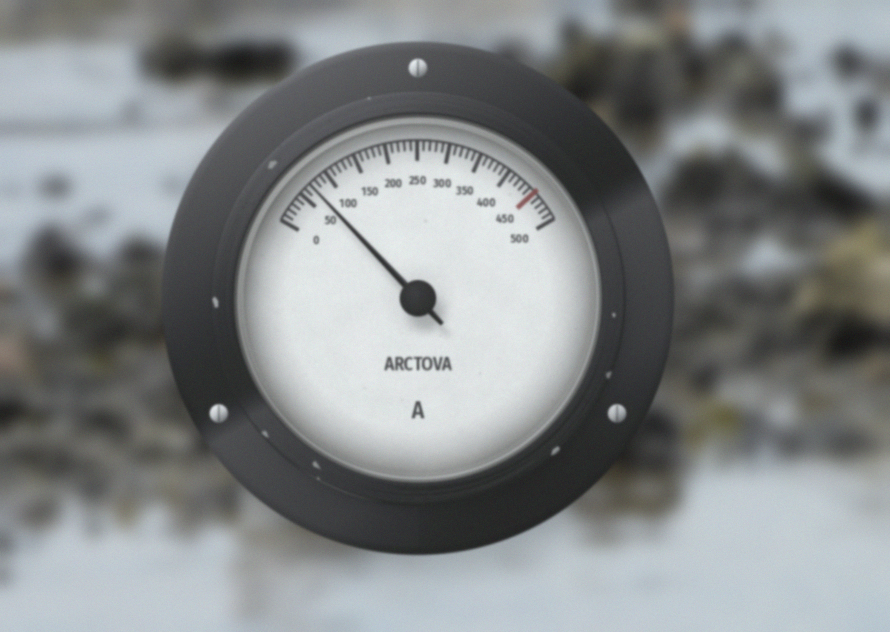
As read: A 70
